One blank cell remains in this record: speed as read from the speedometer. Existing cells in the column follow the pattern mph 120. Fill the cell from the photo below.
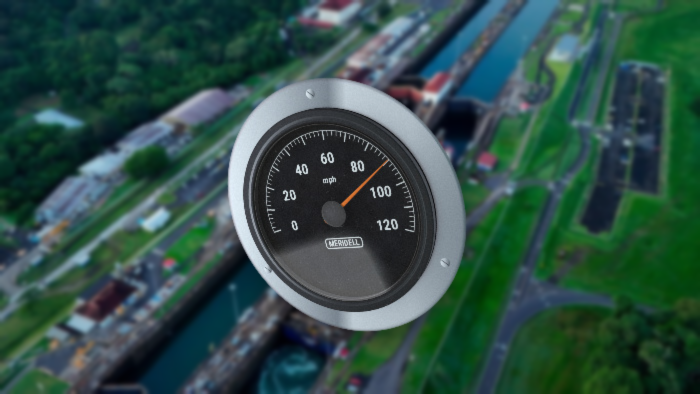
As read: mph 90
